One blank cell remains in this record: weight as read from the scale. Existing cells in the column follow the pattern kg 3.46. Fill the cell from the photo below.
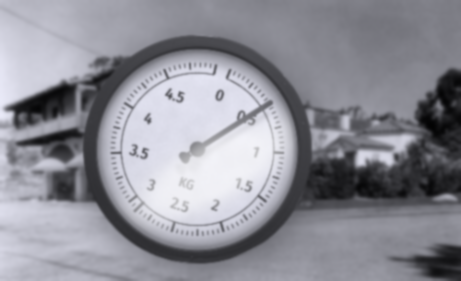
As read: kg 0.5
